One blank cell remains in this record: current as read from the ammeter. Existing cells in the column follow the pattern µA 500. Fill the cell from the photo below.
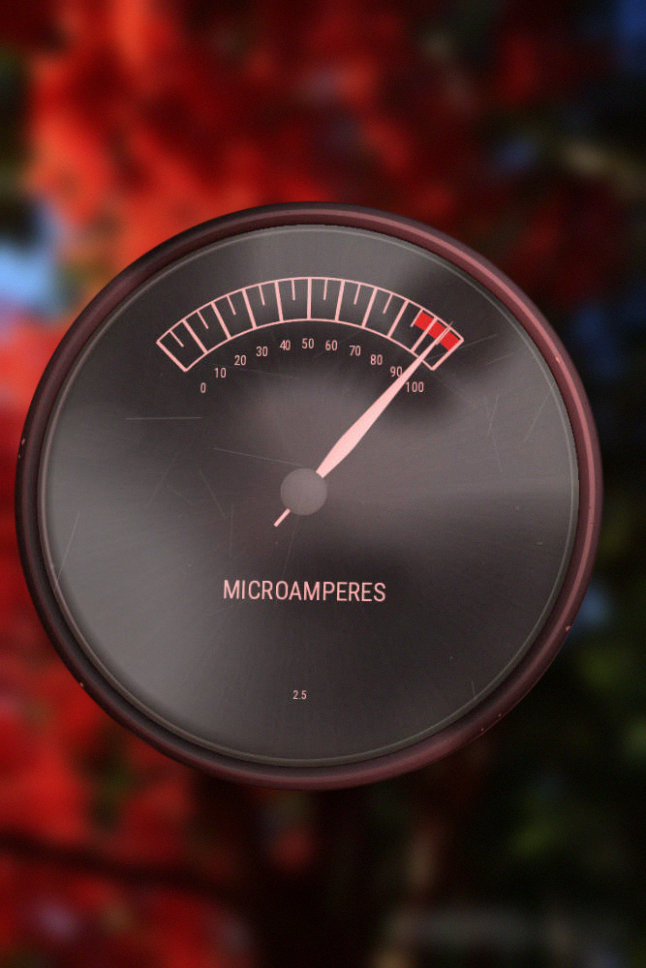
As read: µA 95
